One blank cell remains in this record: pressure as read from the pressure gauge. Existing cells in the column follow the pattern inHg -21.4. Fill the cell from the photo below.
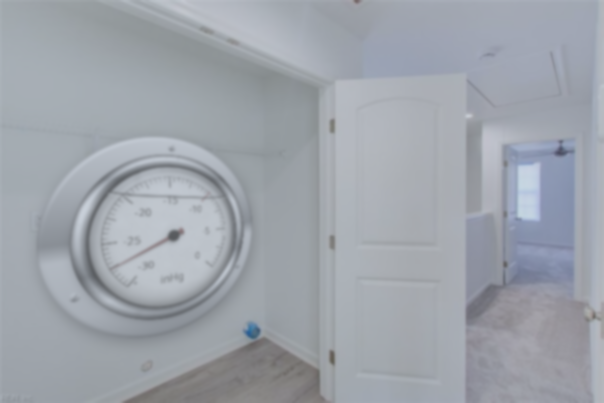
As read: inHg -27.5
